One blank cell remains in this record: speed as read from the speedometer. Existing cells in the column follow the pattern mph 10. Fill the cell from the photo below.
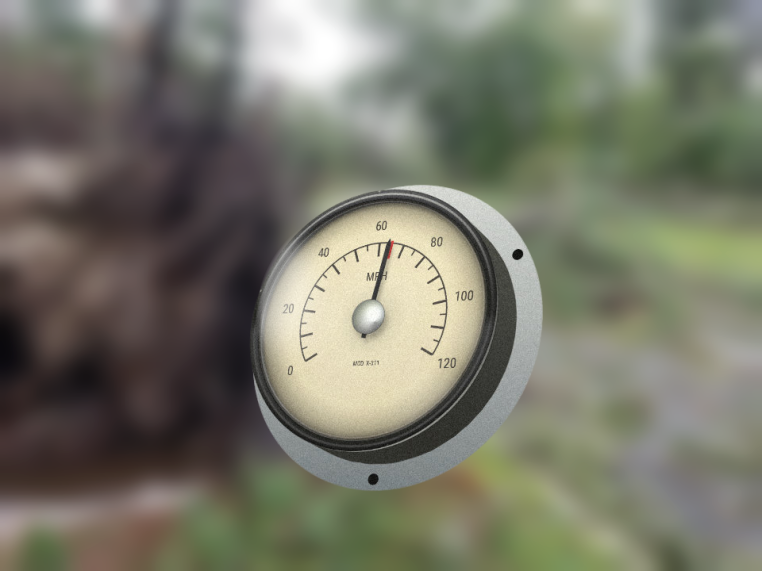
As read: mph 65
